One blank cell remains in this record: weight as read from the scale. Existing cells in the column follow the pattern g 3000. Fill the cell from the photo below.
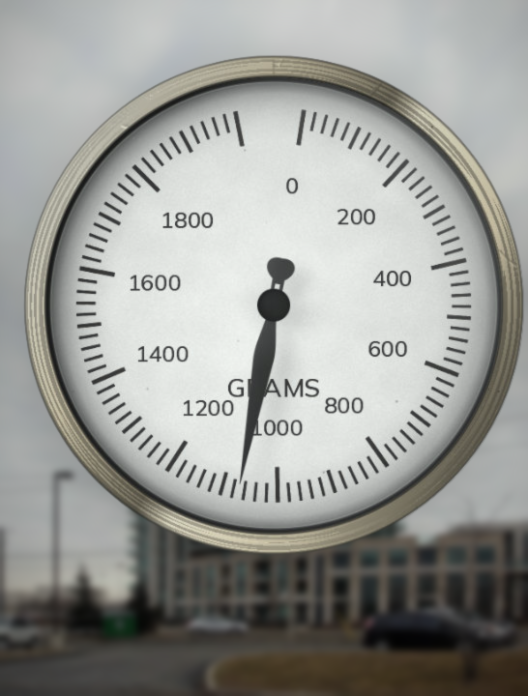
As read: g 1070
